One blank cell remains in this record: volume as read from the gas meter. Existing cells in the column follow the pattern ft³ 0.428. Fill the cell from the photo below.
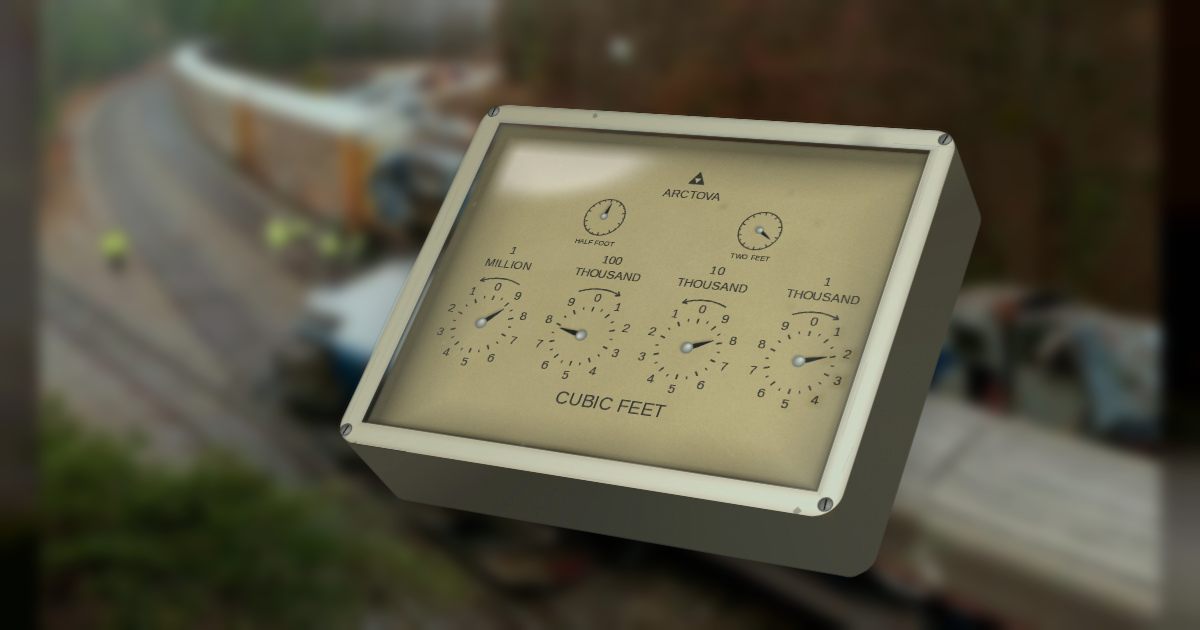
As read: ft³ 878200
